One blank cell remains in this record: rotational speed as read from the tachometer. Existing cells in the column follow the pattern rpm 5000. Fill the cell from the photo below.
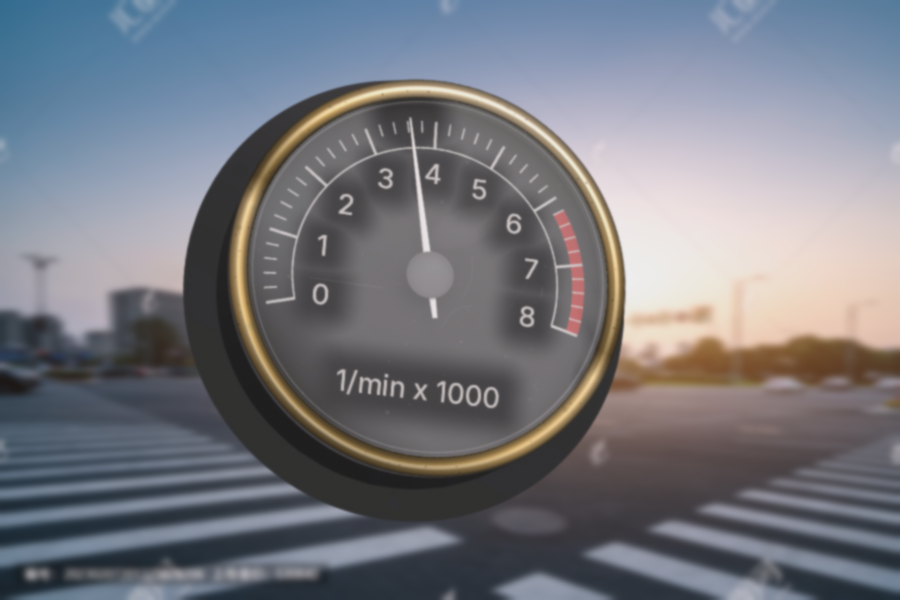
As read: rpm 3600
